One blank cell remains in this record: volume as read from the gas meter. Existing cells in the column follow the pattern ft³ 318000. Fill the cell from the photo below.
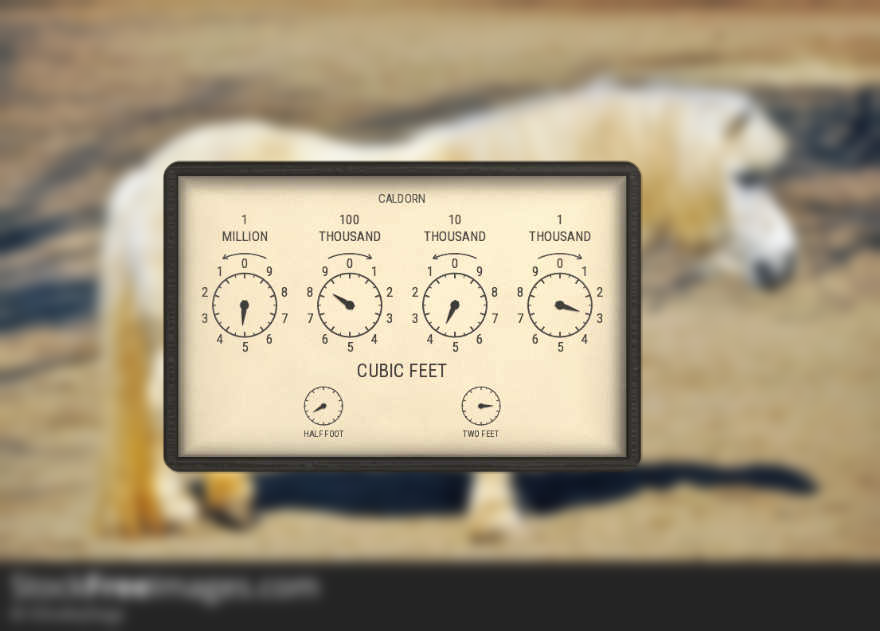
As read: ft³ 484300
